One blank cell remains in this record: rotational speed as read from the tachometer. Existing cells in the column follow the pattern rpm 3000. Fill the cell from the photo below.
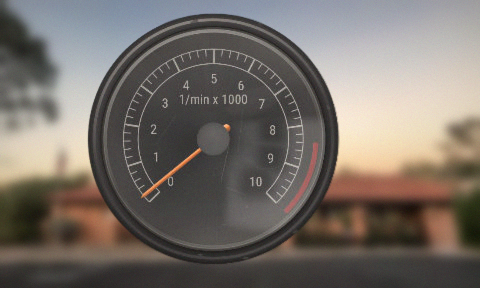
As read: rpm 200
